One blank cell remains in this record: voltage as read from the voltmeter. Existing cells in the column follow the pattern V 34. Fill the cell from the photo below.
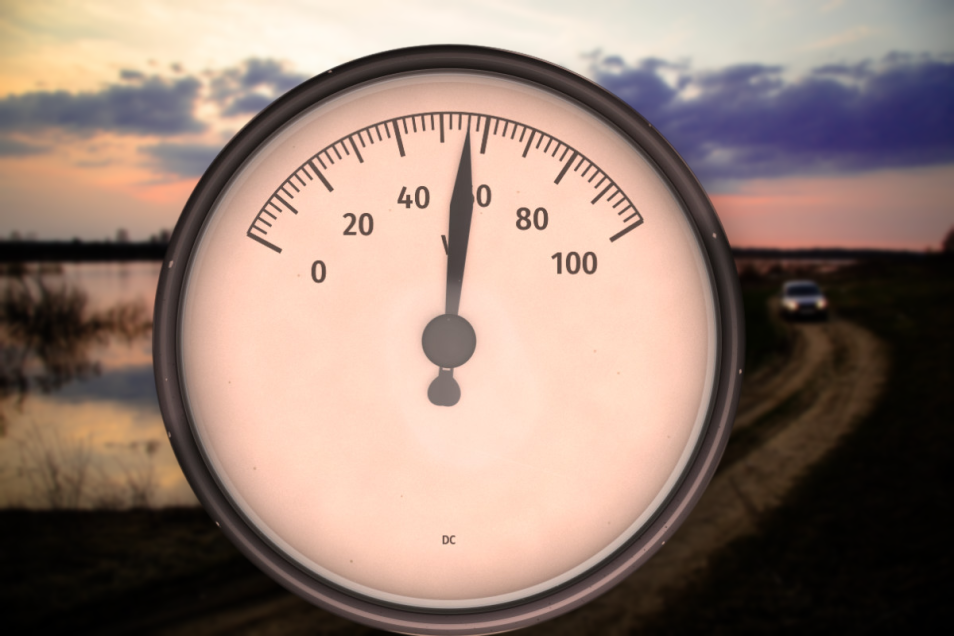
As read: V 56
